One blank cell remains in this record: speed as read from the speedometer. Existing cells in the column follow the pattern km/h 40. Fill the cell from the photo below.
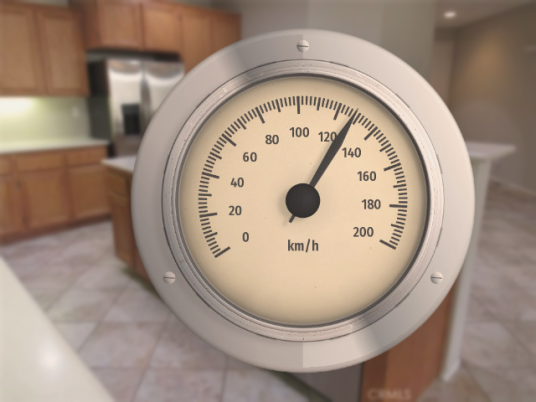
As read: km/h 128
